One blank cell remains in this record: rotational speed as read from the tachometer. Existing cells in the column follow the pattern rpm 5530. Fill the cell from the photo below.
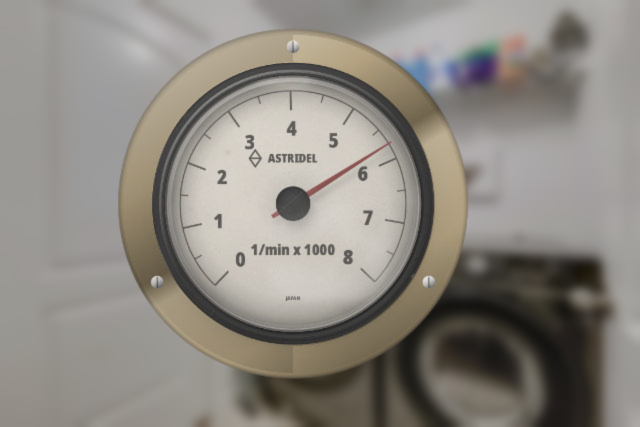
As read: rpm 5750
